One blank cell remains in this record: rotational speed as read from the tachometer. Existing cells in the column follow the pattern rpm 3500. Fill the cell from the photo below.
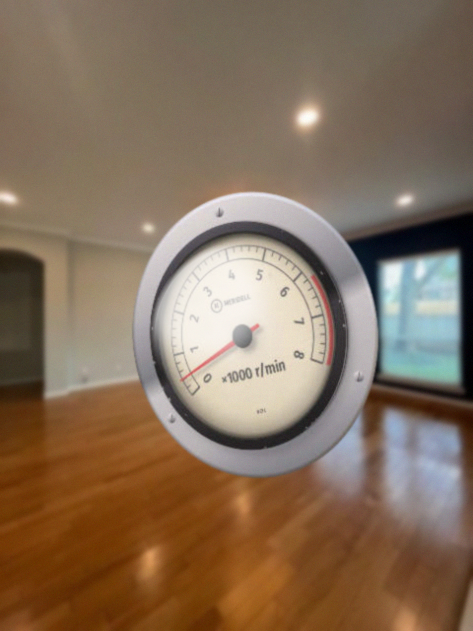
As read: rpm 400
